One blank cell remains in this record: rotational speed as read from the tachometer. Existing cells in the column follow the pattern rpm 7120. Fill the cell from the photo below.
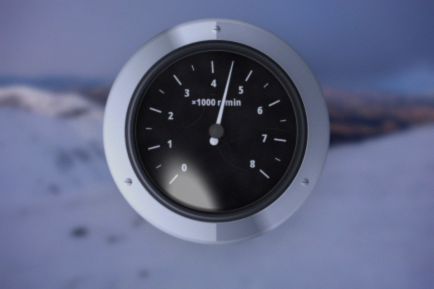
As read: rpm 4500
